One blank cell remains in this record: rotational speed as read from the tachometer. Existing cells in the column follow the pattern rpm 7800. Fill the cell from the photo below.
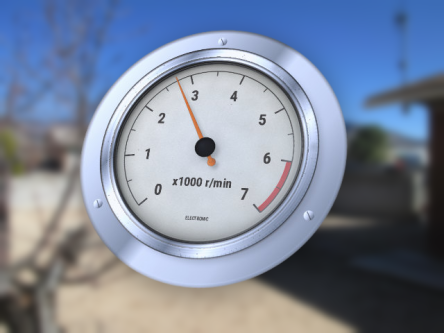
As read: rpm 2750
